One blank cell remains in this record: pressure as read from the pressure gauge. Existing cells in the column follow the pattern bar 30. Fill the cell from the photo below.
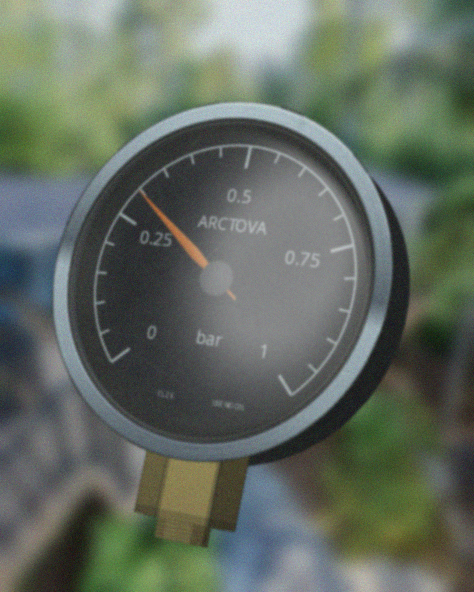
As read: bar 0.3
